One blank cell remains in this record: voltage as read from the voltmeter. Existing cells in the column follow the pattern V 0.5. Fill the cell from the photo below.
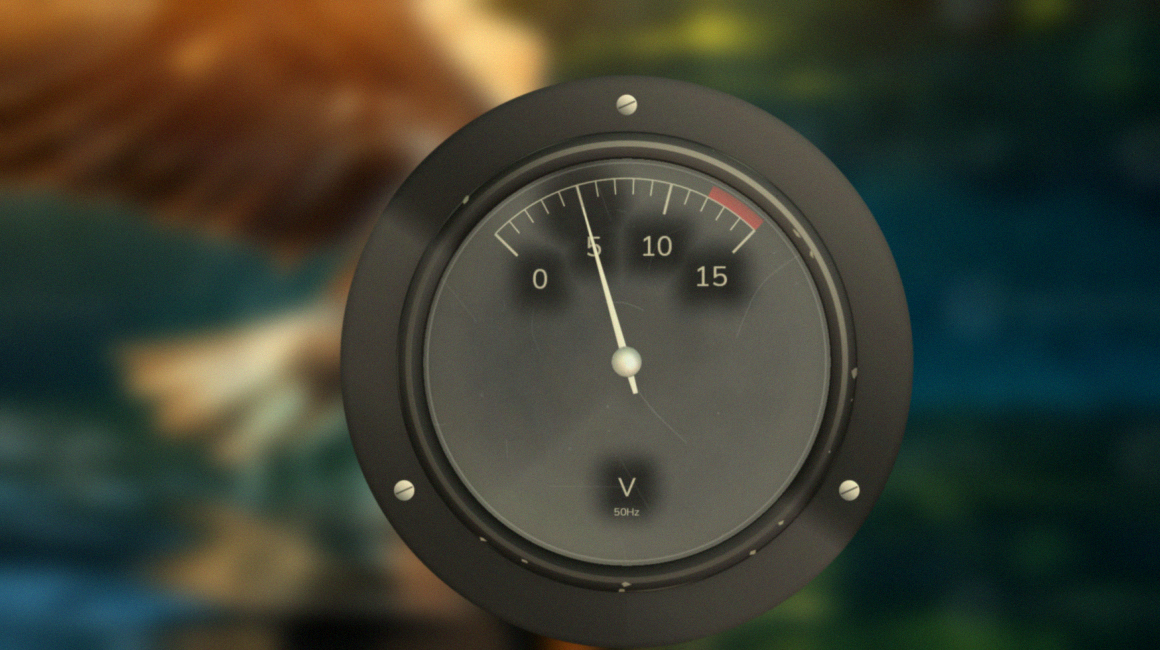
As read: V 5
